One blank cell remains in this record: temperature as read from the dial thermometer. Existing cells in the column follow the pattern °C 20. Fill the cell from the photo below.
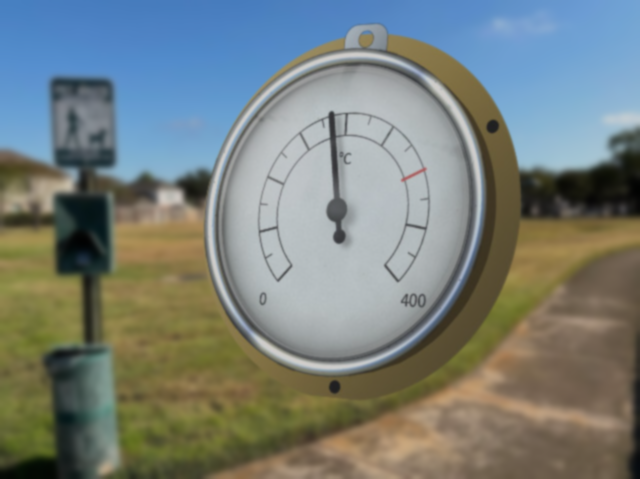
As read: °C 187.5
